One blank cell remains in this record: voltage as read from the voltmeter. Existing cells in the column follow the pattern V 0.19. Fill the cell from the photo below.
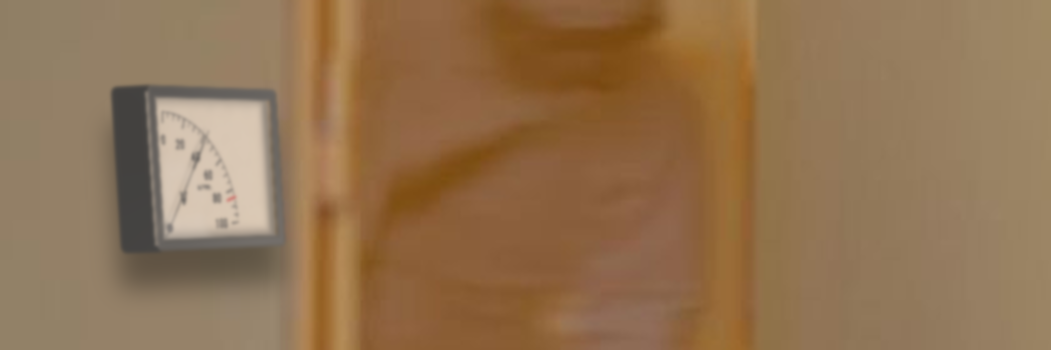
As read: V 40
